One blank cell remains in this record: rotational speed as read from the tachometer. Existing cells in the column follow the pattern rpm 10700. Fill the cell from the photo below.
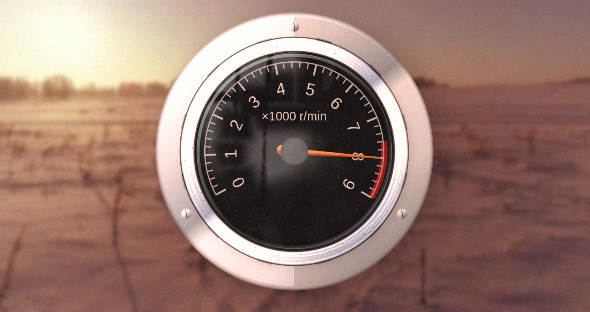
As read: rpm 8000
